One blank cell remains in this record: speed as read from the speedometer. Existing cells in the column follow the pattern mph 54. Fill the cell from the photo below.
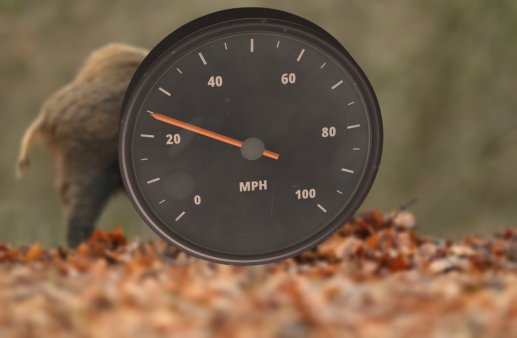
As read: mph 25
